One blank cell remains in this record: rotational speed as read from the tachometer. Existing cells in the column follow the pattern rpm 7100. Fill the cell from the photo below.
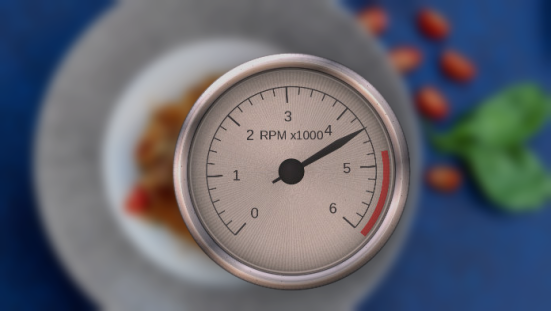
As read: rpm 4400
